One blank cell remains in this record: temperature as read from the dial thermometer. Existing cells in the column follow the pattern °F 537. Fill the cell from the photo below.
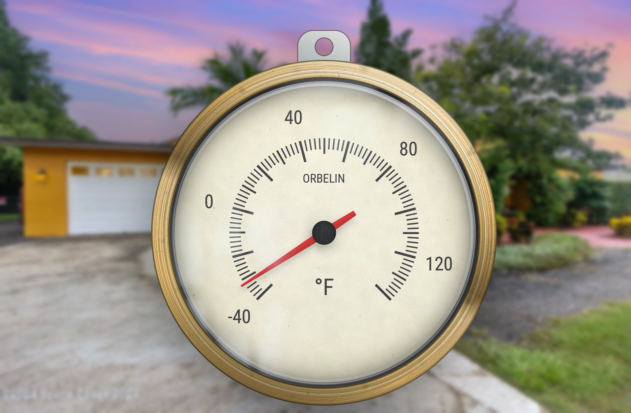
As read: °F -32
